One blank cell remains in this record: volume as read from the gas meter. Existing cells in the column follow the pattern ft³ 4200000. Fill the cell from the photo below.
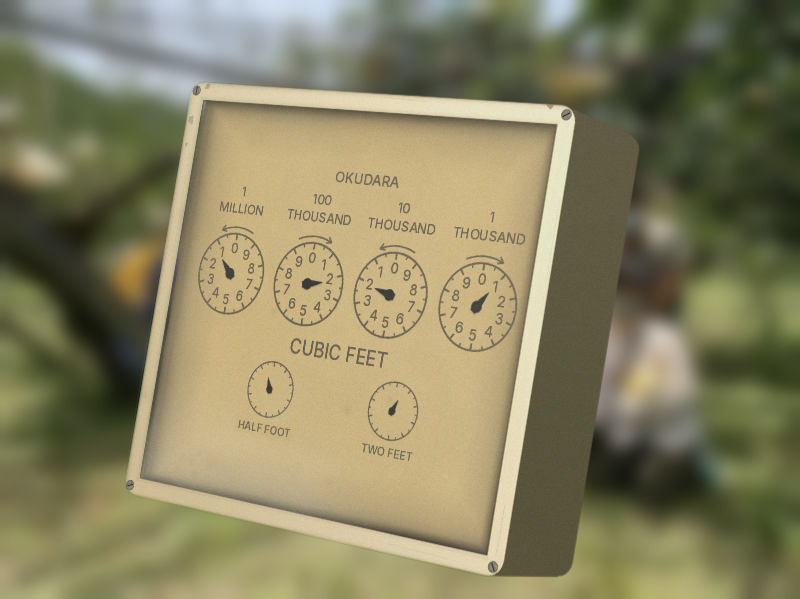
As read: ft³ 122100
